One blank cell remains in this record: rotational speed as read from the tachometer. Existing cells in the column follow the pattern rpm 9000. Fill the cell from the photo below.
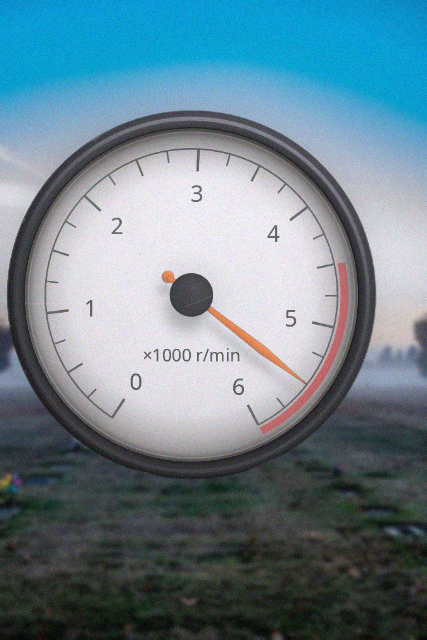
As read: rpm 5500
